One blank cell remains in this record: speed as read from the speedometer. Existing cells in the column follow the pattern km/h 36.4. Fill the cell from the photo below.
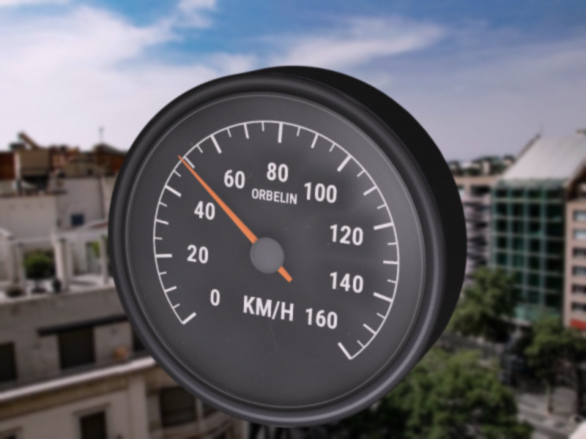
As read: km/h 50
